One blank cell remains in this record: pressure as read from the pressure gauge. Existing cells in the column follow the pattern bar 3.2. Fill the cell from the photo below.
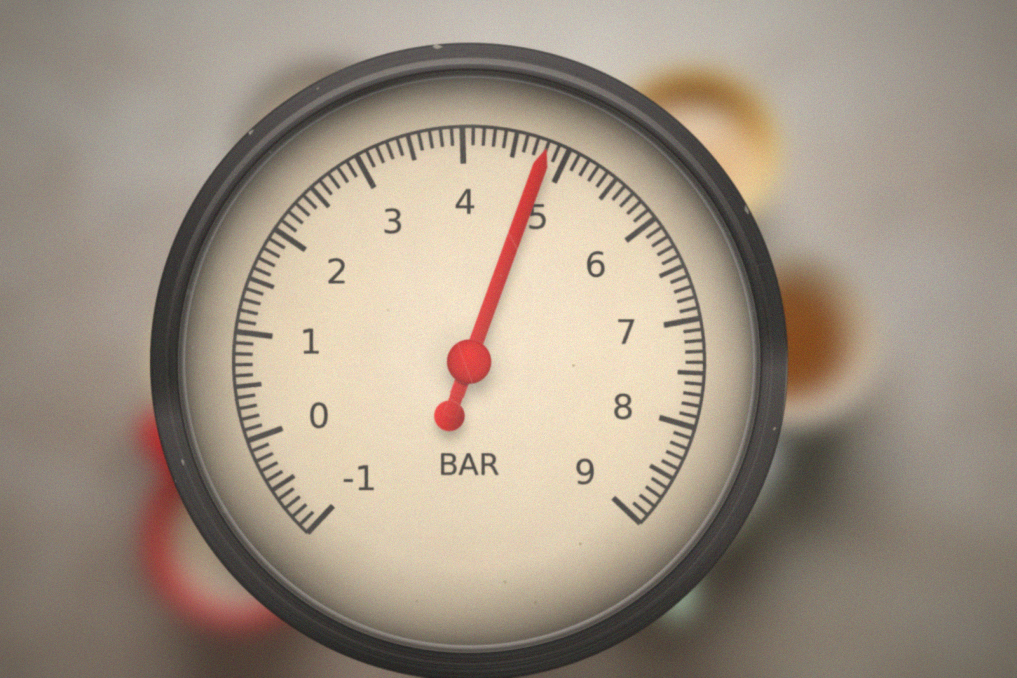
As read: bar 4.8
